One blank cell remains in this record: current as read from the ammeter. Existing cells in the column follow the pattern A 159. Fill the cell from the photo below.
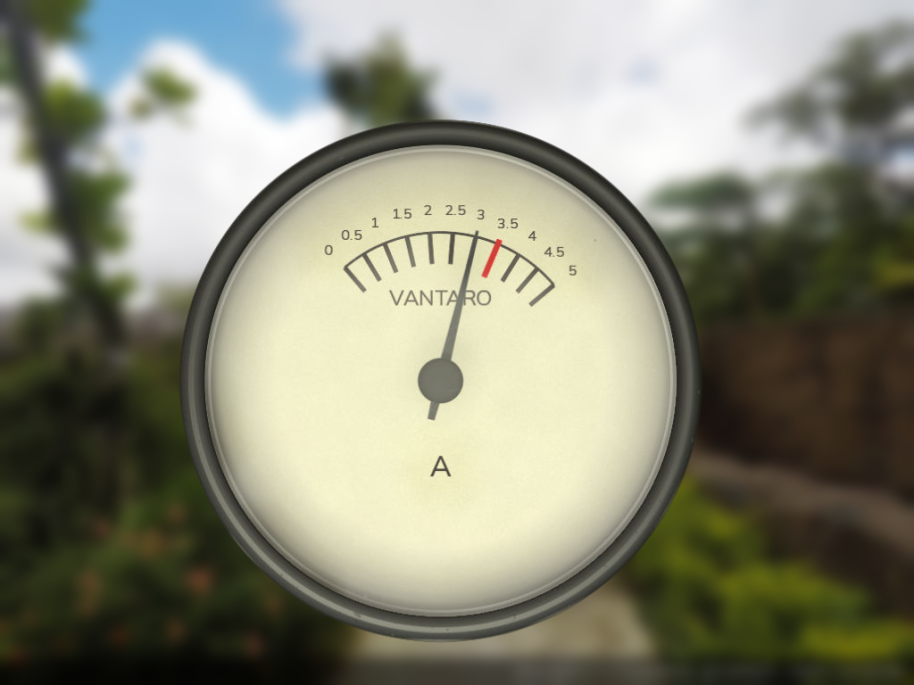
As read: A 3
